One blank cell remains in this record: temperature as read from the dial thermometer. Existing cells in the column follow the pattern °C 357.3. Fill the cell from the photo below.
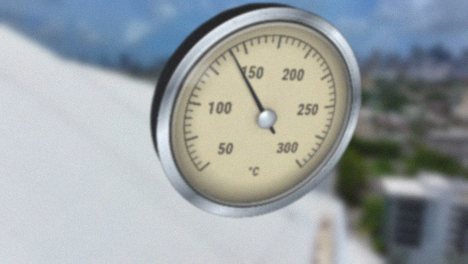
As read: °C 140
